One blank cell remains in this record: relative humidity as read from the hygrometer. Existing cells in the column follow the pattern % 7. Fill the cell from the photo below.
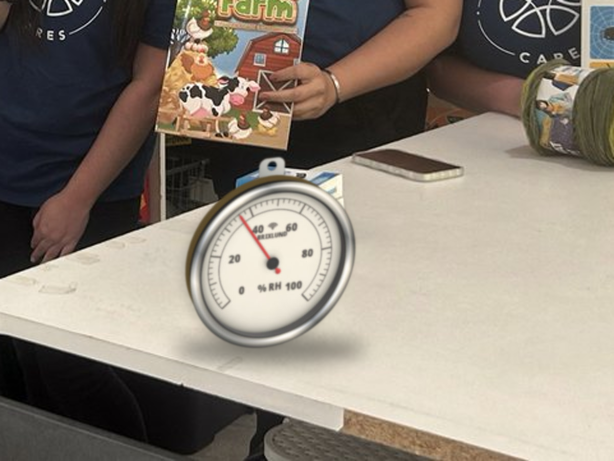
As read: % 36
